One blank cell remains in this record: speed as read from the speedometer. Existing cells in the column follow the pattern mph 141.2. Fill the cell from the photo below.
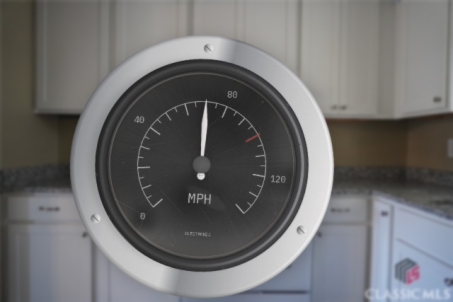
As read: mph 70
